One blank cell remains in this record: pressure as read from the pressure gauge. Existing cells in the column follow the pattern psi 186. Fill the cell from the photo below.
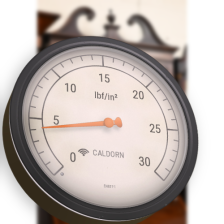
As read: psi 4
